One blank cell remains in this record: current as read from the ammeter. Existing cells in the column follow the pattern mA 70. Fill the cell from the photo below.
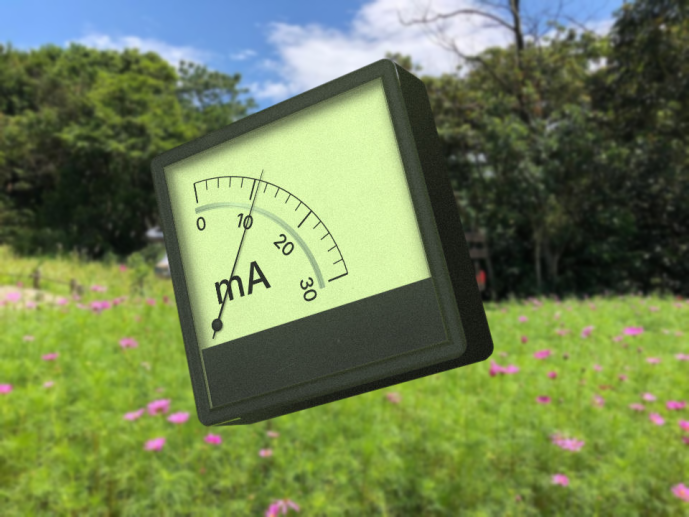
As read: mA 11
